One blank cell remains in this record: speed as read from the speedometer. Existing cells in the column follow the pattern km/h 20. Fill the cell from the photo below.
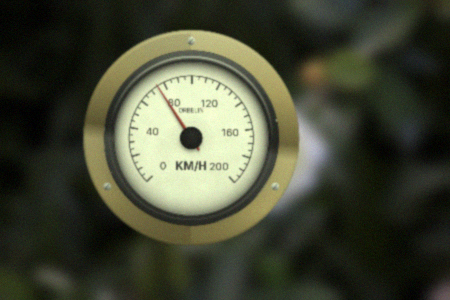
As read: km/h 75
